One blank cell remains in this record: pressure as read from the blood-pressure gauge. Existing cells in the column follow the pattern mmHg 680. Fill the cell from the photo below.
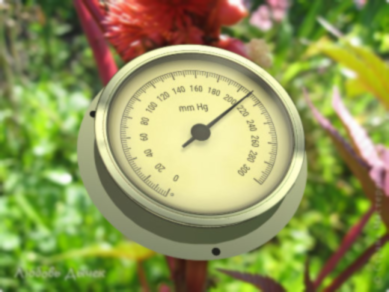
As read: mmHg 210
